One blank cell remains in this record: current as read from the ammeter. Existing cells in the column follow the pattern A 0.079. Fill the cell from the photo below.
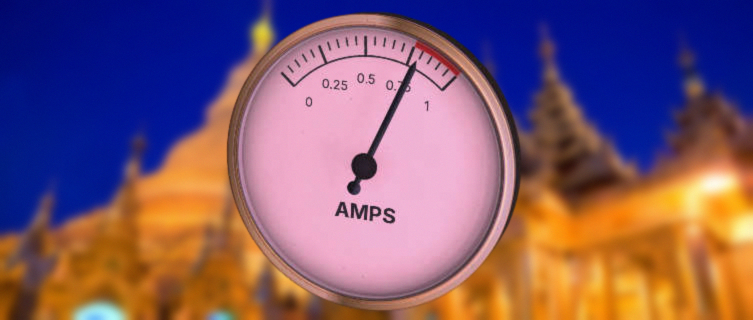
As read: A 0.8
